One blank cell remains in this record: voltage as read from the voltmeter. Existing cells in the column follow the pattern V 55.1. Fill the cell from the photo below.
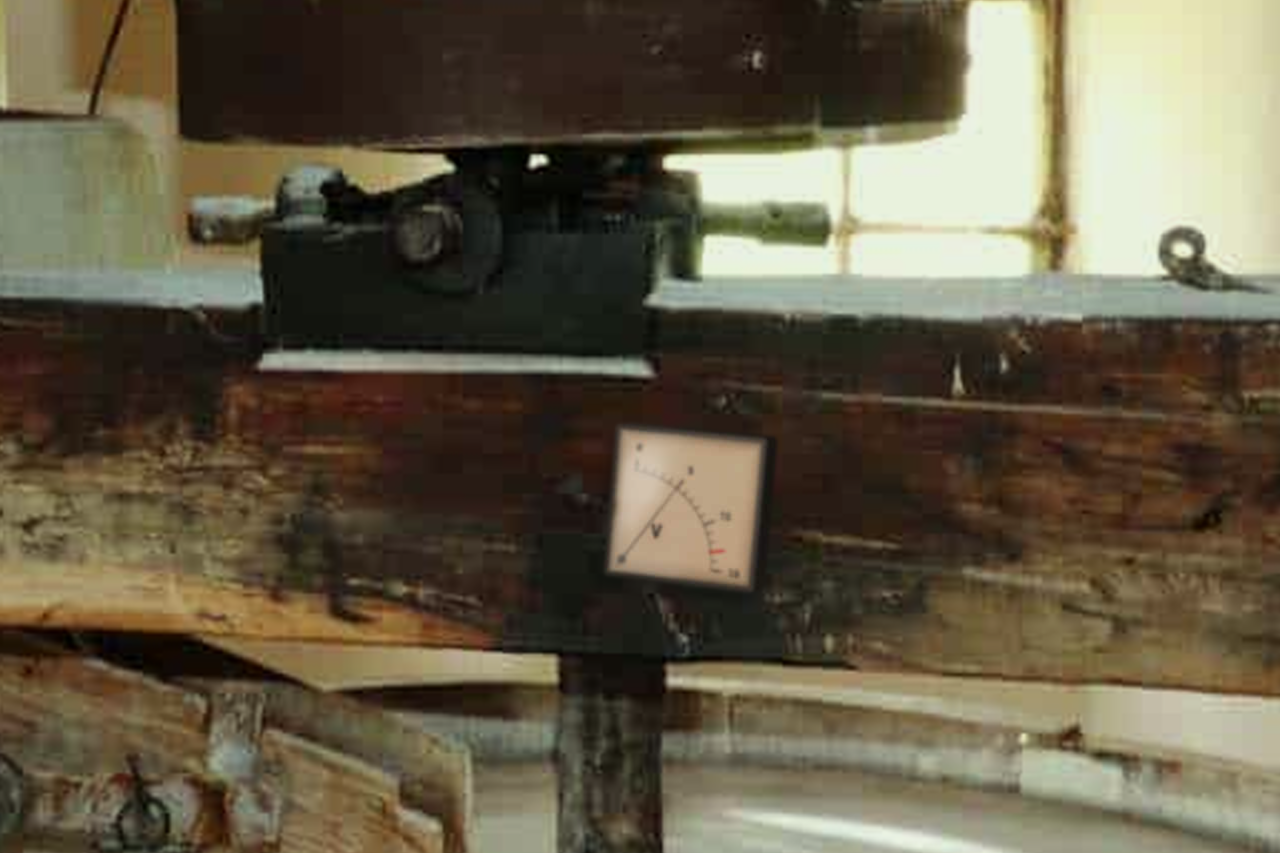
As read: V 5
